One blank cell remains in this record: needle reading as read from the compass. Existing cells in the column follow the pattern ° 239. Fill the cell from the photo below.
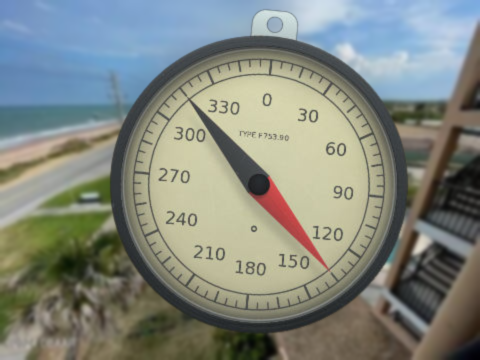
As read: ° 135
